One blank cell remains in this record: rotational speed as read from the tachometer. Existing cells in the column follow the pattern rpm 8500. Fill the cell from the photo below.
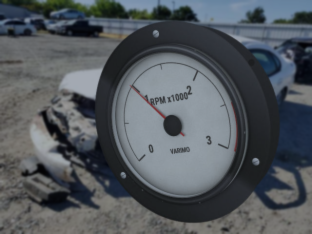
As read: rpm 1000
